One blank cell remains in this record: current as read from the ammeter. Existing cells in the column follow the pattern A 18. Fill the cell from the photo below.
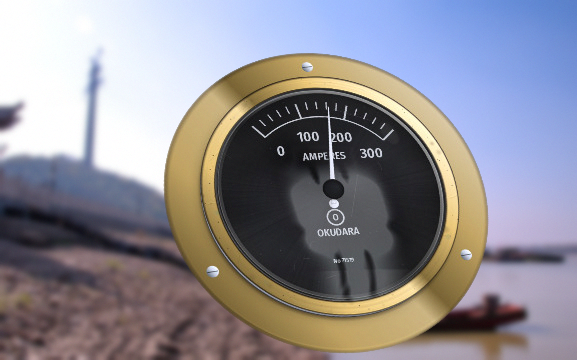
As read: A 160
